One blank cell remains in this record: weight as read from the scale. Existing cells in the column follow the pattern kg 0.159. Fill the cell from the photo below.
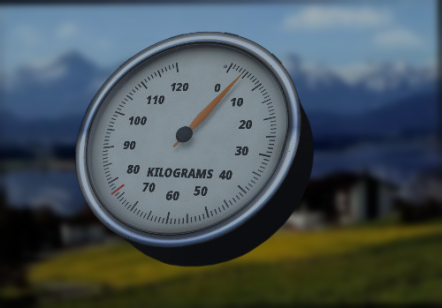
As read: kg 5
